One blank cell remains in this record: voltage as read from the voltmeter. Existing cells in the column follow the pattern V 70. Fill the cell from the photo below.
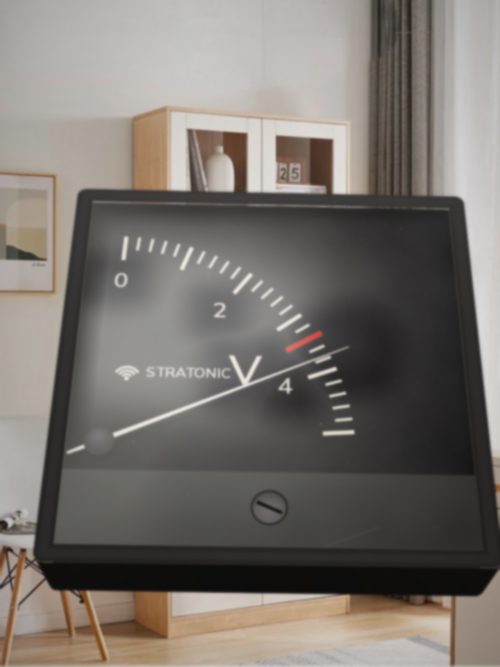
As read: V 3.8
